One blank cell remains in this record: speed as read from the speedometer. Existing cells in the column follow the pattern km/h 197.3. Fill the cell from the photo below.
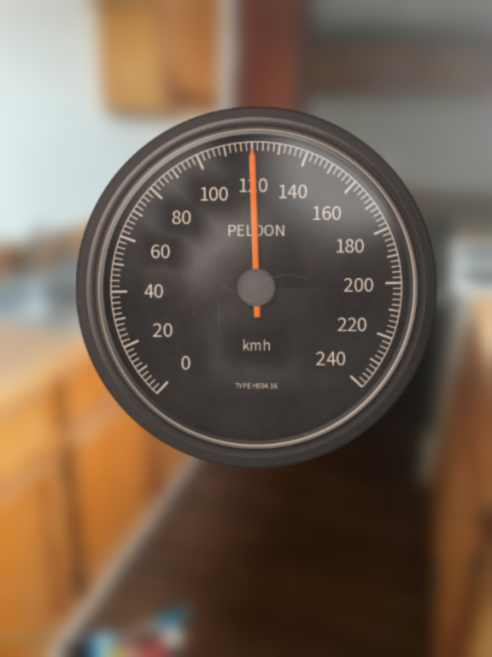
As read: km/h 120
